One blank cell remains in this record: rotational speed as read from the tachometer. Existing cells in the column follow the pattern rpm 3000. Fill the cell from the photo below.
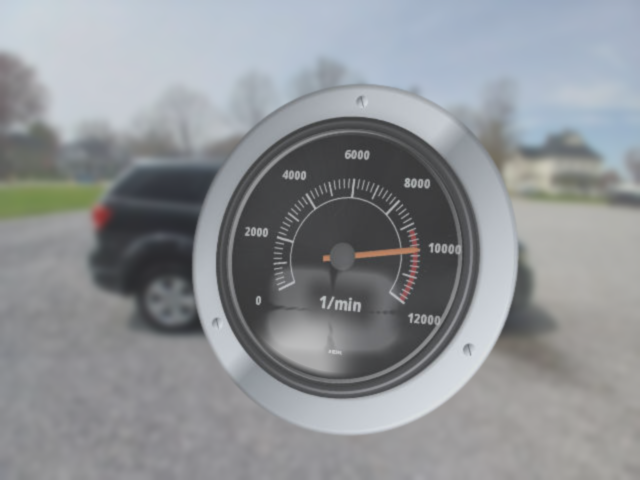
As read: rpm 10000
